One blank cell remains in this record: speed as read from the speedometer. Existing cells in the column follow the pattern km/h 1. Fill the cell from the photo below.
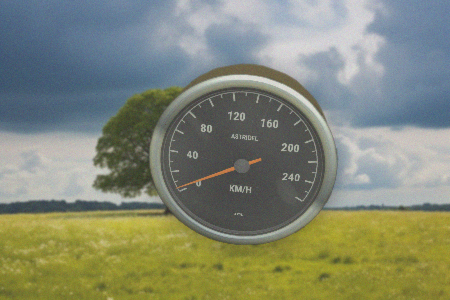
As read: km/h 5
